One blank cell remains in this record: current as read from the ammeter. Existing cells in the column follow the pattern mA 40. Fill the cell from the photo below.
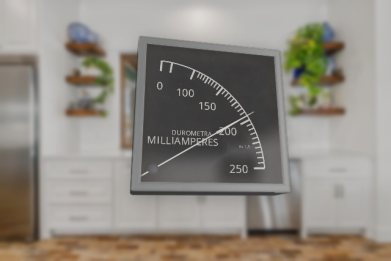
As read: mA 195
